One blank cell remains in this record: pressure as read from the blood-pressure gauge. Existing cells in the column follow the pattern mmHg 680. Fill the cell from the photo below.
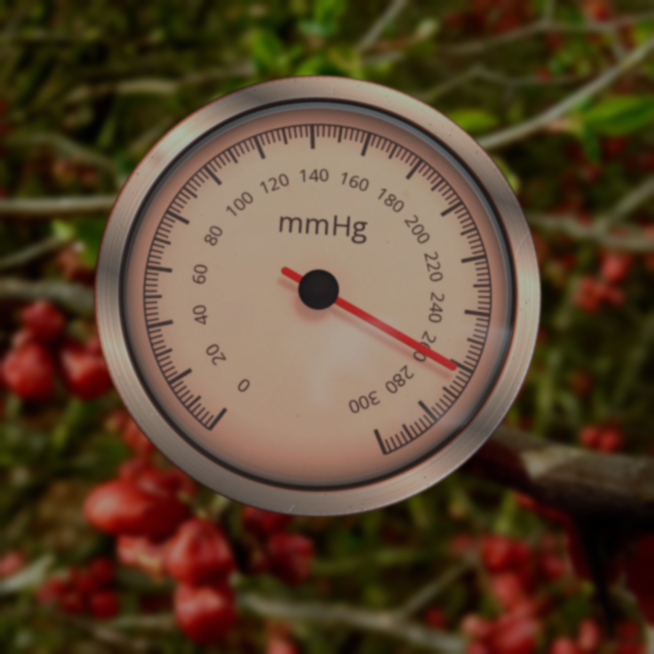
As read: mmHg 262
